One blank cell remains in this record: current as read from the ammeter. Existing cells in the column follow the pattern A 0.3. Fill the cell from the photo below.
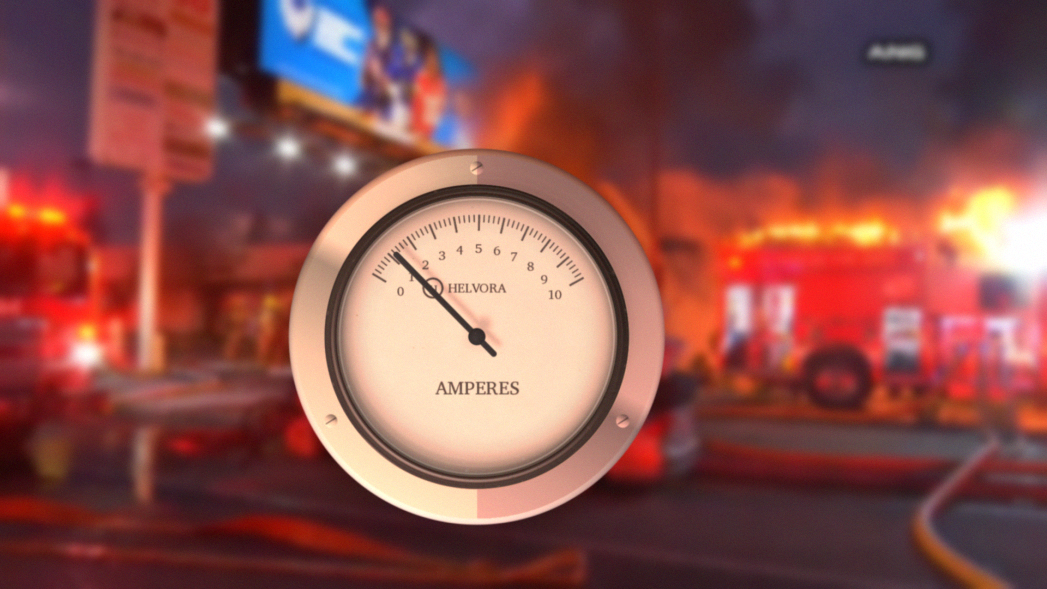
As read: A 1.2
